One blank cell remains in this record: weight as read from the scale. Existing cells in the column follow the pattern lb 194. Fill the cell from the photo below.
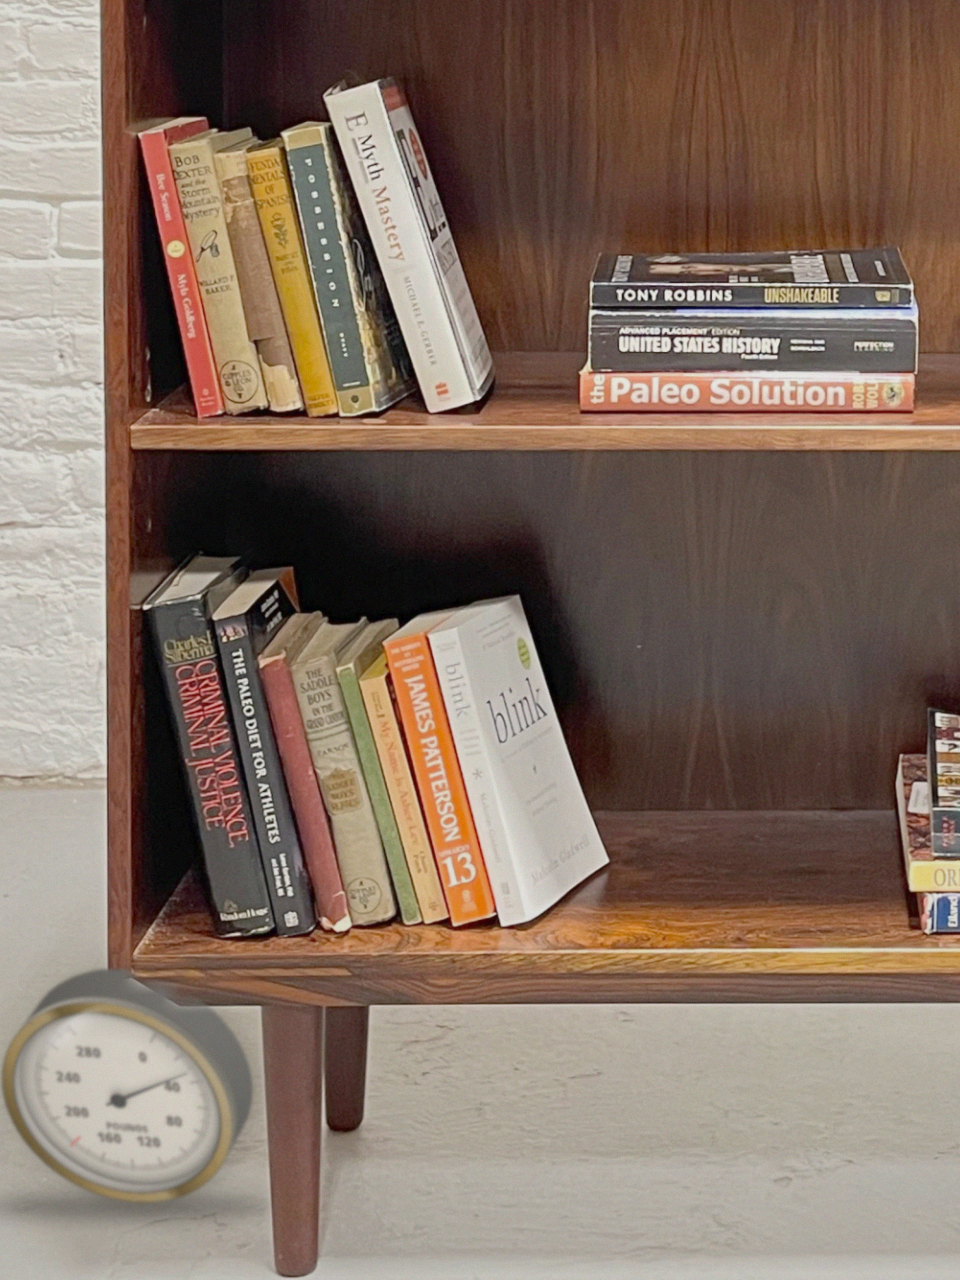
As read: lb 30
